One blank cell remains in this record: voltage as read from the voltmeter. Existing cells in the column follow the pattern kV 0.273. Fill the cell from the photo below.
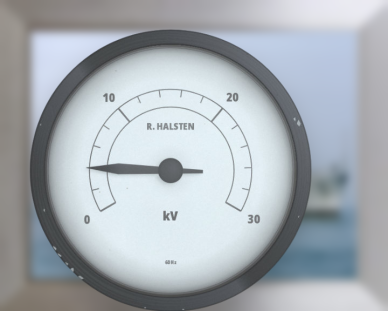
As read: kV 4
